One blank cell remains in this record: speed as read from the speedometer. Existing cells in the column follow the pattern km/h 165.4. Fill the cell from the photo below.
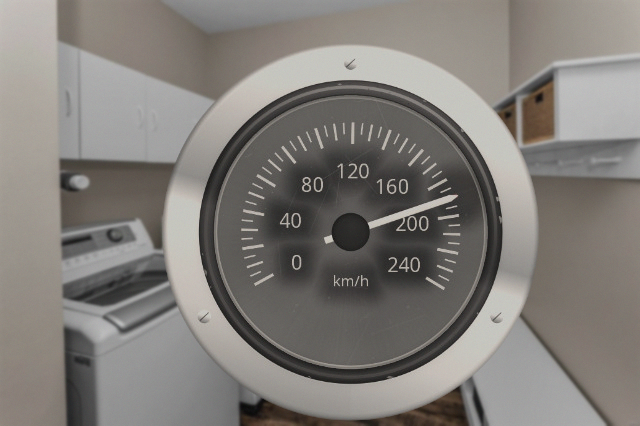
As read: km/h 190
